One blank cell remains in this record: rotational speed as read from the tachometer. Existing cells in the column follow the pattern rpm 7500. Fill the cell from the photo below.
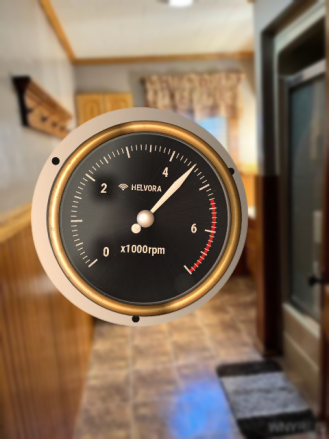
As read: rpm 4500
